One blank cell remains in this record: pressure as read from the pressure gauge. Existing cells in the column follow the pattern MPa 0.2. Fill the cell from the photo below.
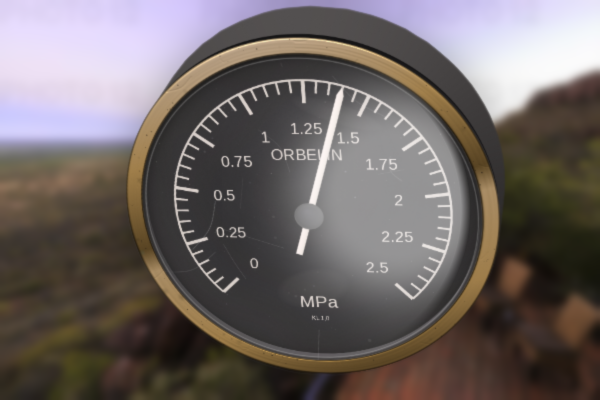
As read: MPa 1.4
